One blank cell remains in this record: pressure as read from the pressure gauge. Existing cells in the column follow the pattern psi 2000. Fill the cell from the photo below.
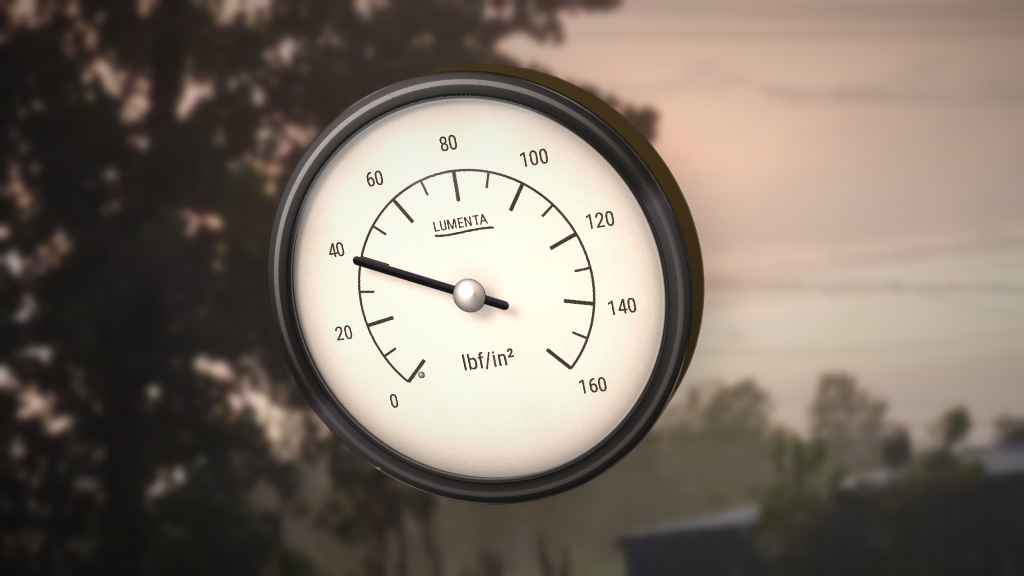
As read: psi 40
